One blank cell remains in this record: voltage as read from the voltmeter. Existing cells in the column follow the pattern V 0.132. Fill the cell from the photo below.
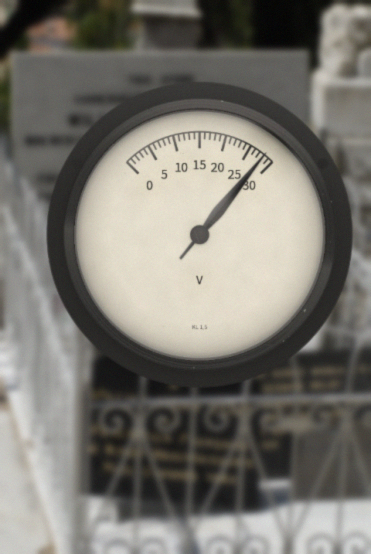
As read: V 28
